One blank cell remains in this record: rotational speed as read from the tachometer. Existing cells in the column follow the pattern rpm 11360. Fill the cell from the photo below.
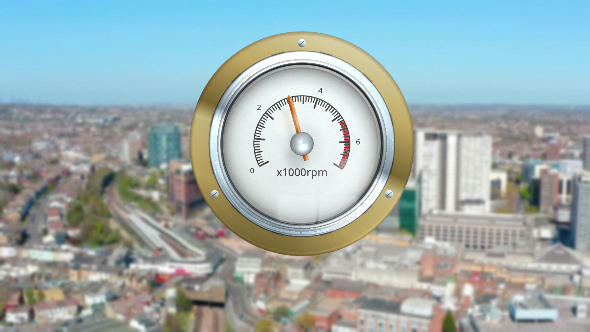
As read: rpm 3000
